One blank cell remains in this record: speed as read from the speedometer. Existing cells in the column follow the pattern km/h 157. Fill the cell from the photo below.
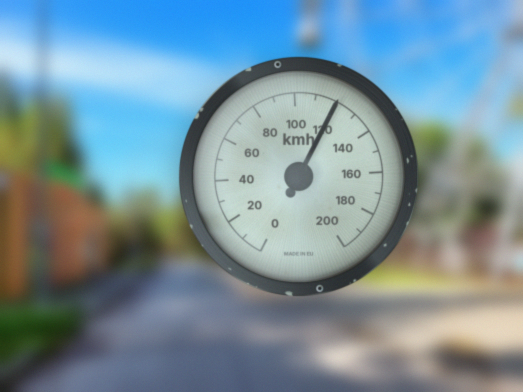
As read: km/h 120
